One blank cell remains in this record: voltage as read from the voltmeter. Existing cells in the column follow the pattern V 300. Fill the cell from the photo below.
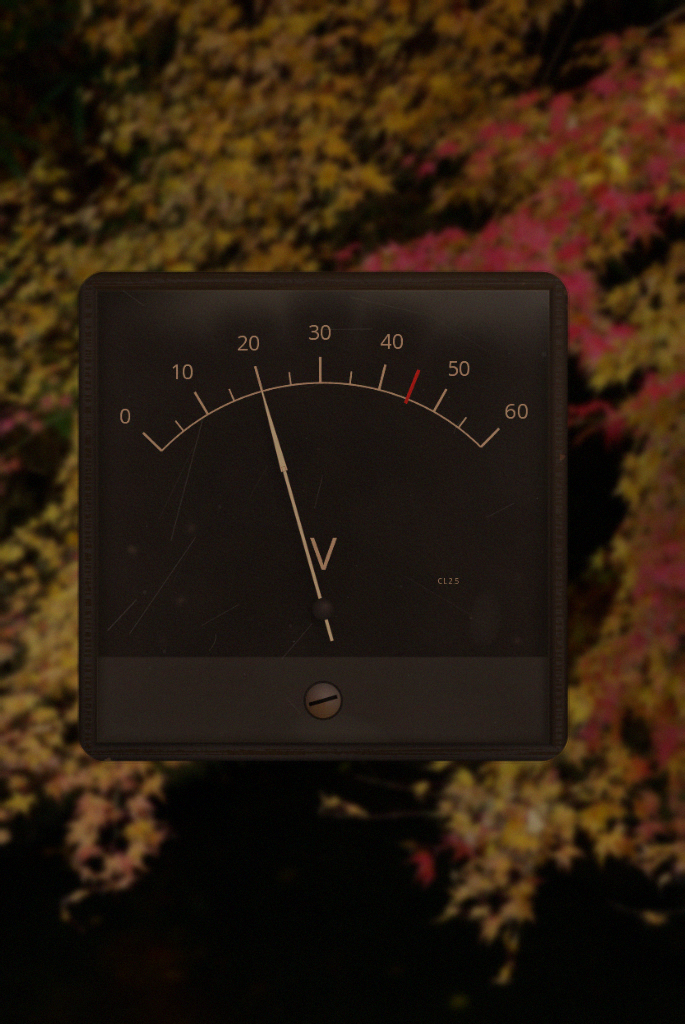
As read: V 20
